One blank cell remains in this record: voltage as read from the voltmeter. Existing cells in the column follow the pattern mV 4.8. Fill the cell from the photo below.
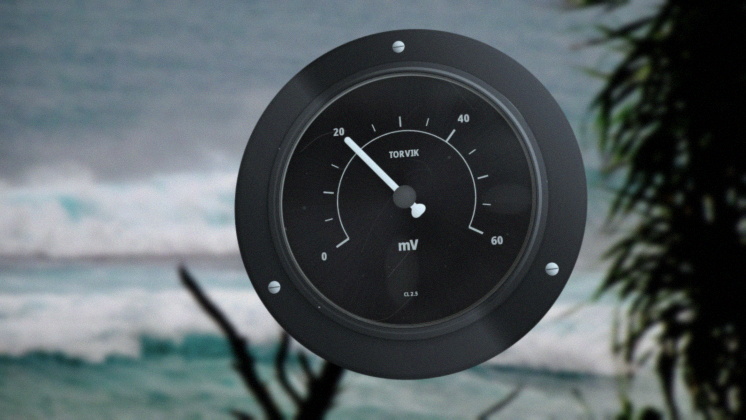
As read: mV 20
